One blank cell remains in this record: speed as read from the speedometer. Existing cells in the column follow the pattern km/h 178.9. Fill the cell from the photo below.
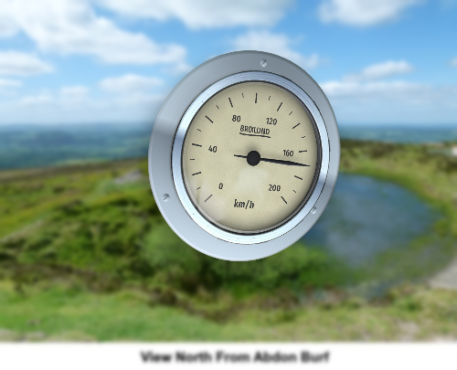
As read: km/h 170
